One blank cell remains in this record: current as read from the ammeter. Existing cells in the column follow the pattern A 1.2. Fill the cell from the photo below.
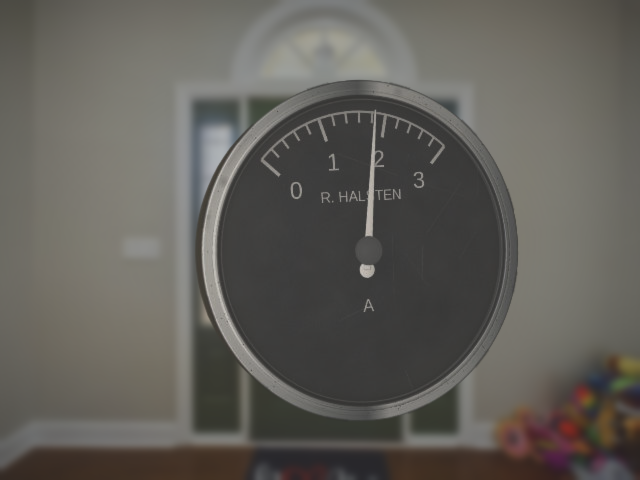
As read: A 1.8
